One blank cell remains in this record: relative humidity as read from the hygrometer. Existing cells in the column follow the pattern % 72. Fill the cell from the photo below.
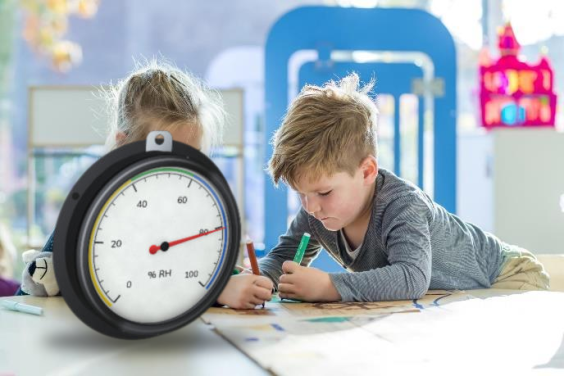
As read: % 80
